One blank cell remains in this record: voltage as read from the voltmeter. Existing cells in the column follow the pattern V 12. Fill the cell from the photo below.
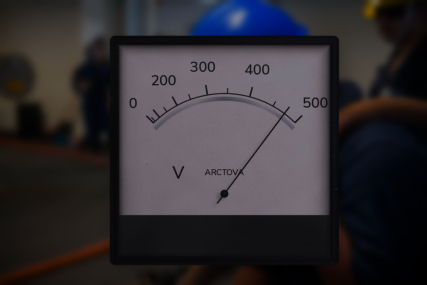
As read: V 475
